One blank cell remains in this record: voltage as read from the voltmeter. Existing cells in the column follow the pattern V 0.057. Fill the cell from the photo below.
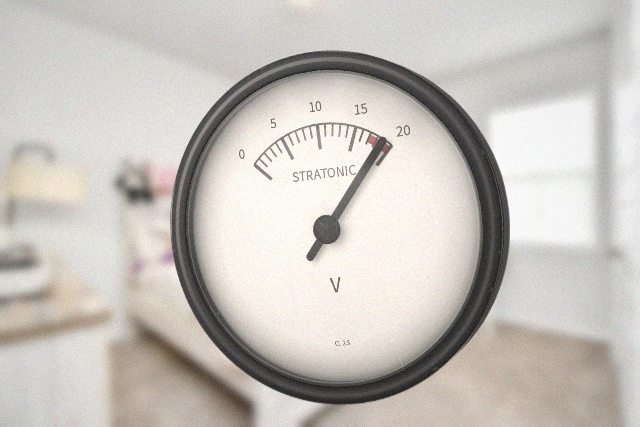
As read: V 19
